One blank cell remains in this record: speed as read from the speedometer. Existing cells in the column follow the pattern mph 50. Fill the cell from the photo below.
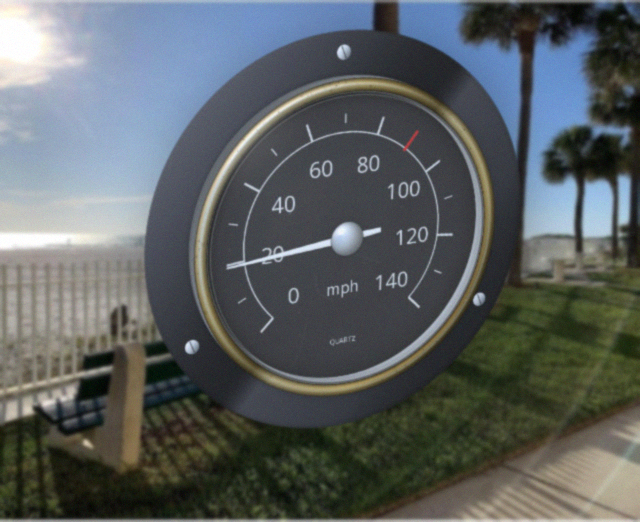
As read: mph 20
